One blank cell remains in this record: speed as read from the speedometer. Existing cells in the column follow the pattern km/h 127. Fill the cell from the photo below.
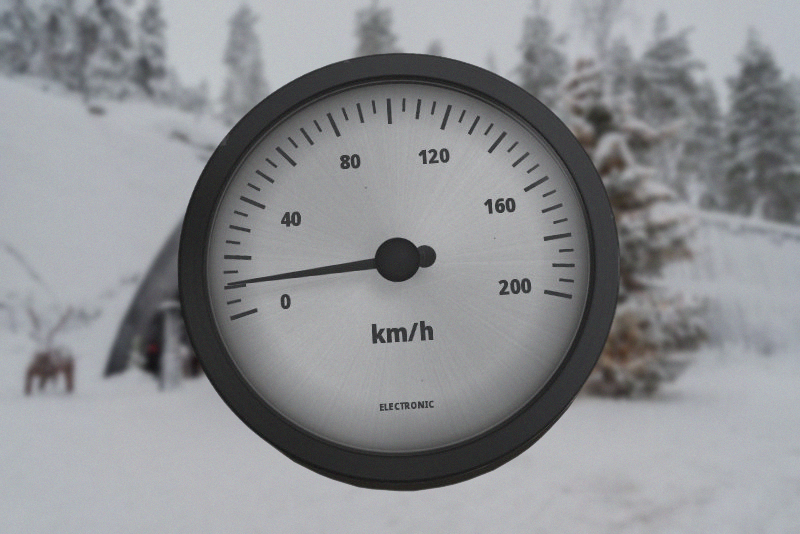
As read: km/h 10
